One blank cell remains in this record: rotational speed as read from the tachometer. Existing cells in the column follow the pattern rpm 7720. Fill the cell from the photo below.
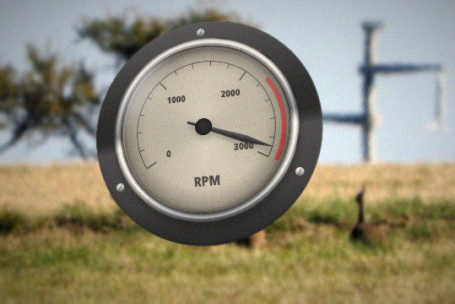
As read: rpm 2900
